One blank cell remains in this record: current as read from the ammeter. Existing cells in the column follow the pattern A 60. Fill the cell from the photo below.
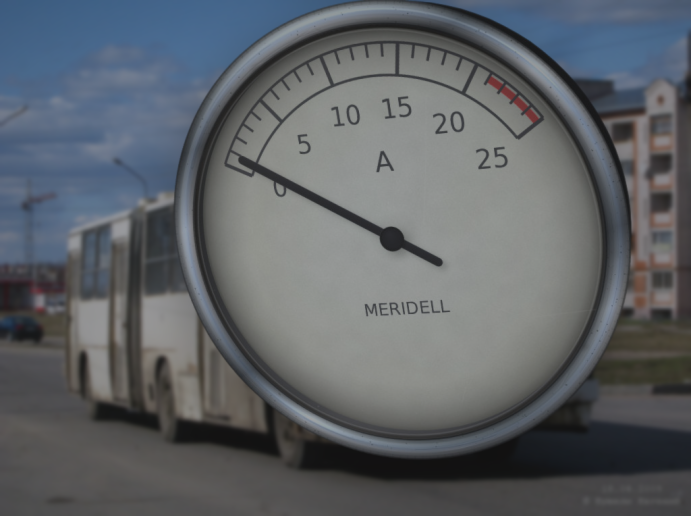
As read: A 1
